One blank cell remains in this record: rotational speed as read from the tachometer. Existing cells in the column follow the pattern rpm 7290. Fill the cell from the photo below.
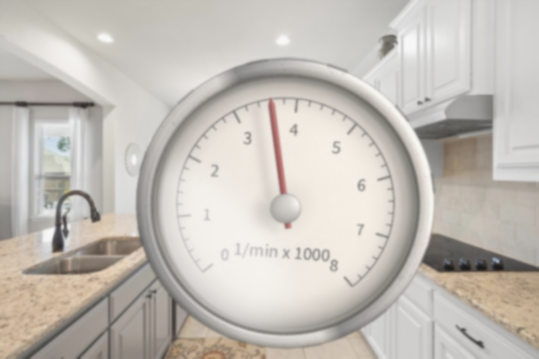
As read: rpm 3600
